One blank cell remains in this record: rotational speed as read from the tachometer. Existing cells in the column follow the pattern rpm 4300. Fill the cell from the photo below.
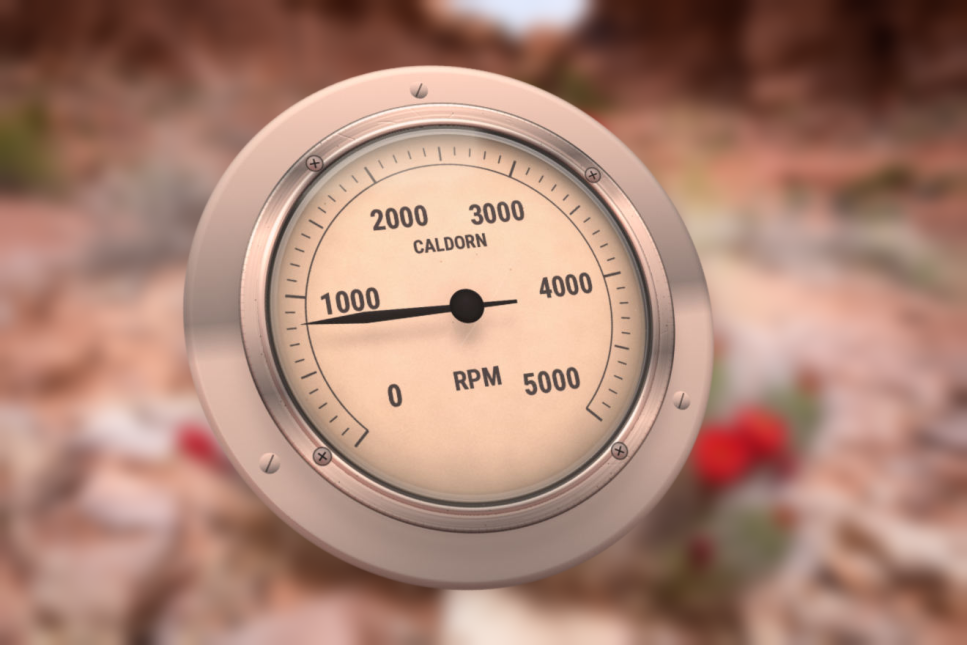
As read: rpm 800
